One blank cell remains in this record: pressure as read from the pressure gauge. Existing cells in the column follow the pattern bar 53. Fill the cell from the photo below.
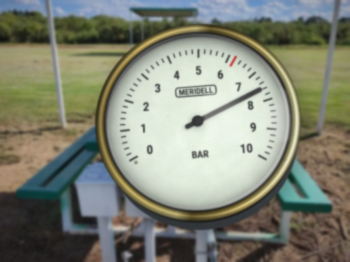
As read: bar 7.6
